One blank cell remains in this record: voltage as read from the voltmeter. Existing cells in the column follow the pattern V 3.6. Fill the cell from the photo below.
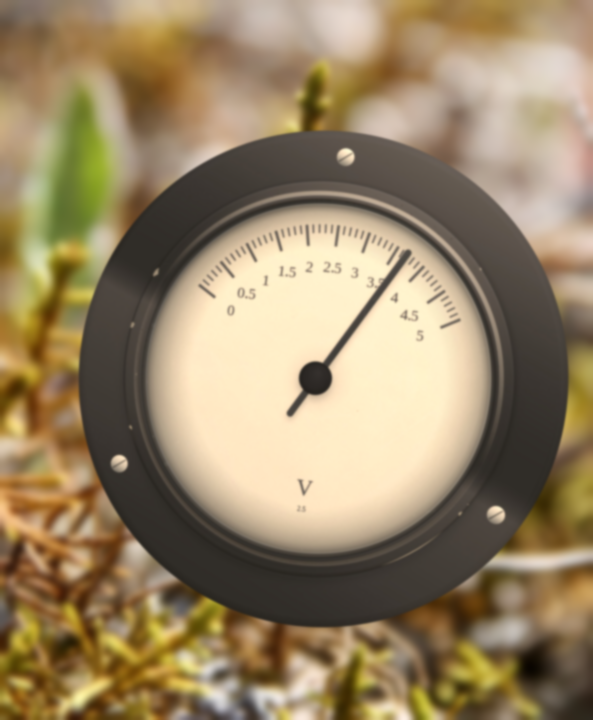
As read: V 3.7
